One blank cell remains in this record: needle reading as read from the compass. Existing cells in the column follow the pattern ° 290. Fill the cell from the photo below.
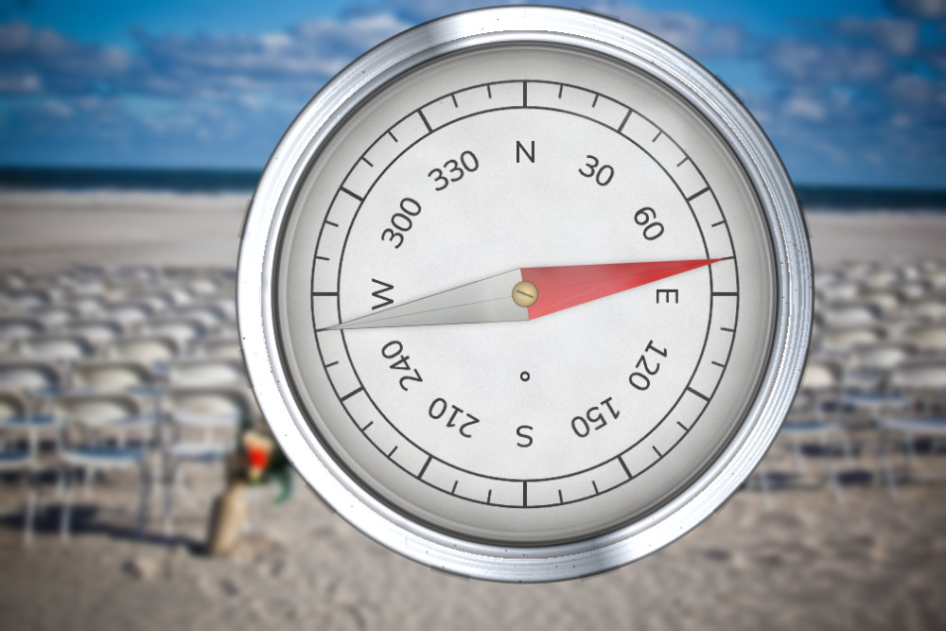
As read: ° 80
